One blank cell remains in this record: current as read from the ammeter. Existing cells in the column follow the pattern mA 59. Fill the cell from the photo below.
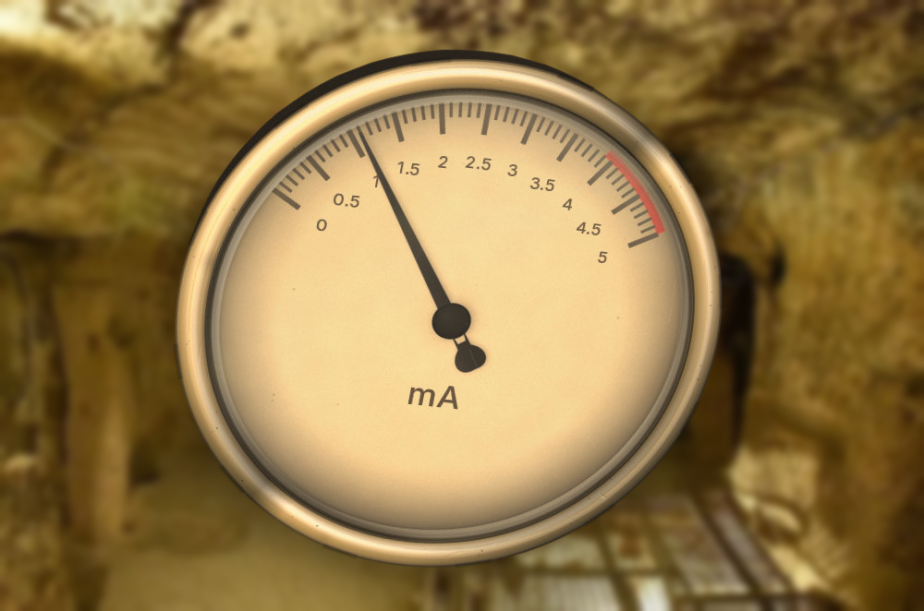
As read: mA 1.1
